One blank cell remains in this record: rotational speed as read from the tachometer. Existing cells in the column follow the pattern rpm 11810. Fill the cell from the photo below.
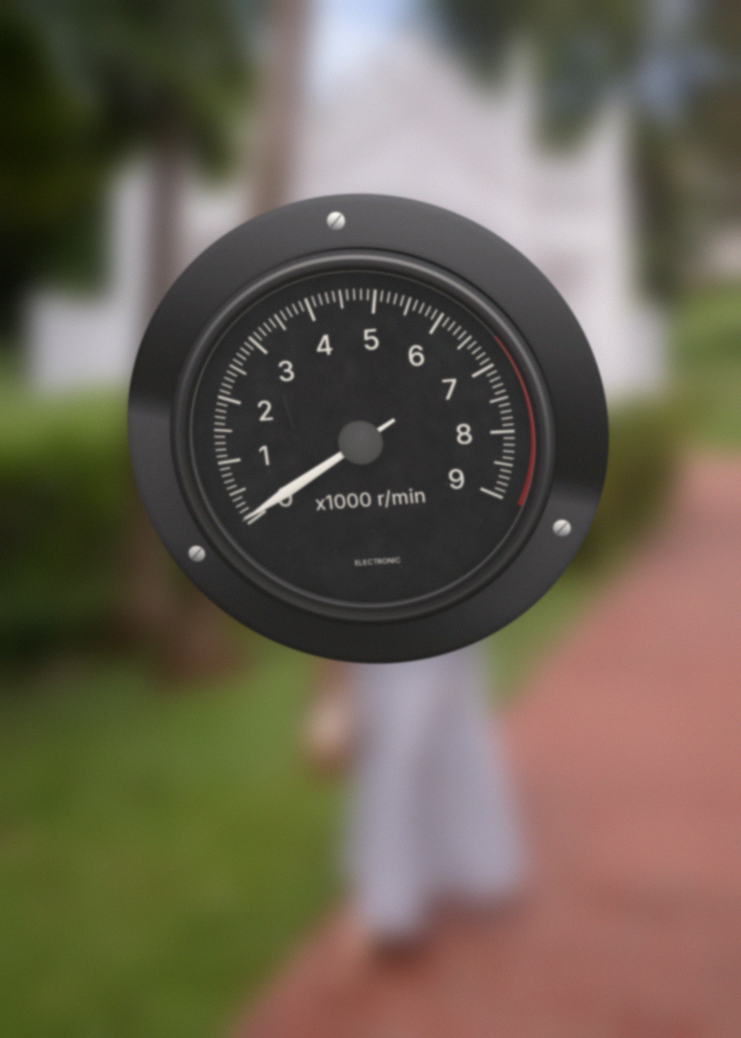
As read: rpm 100
